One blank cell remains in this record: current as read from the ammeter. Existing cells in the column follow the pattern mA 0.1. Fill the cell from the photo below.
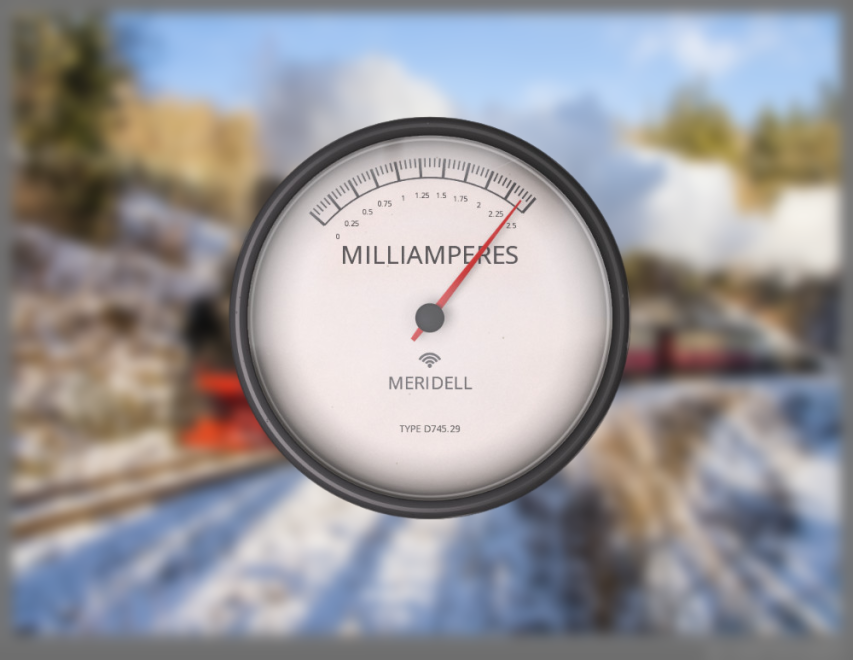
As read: mA 2.4
